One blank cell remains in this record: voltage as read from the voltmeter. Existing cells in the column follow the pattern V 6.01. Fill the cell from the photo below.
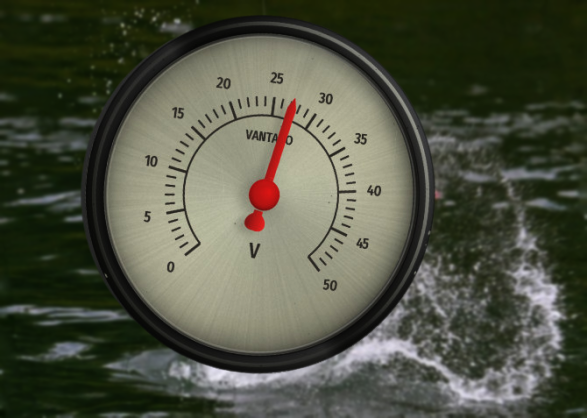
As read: V 27
